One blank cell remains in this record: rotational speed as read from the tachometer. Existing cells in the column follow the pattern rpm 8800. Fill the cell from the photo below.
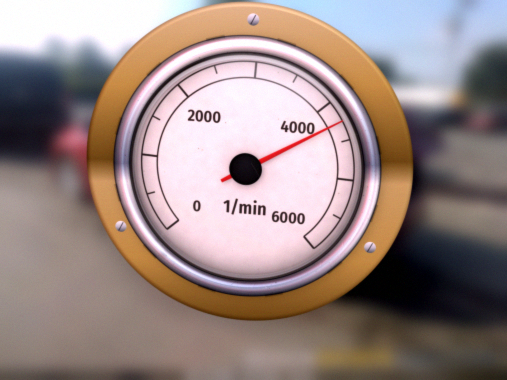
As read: rpm 4250
